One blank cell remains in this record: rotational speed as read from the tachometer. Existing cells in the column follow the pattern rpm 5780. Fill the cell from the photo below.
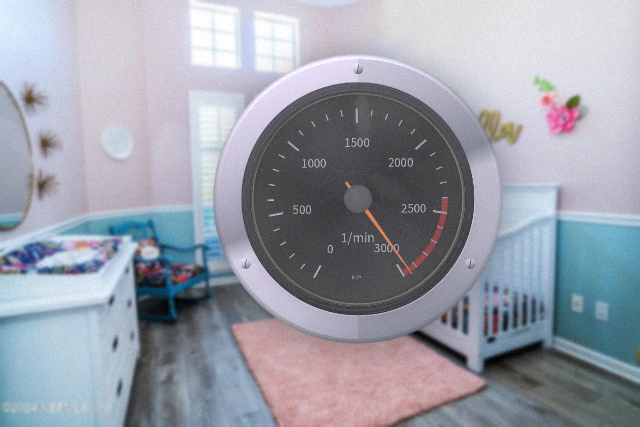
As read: rpm 2950
